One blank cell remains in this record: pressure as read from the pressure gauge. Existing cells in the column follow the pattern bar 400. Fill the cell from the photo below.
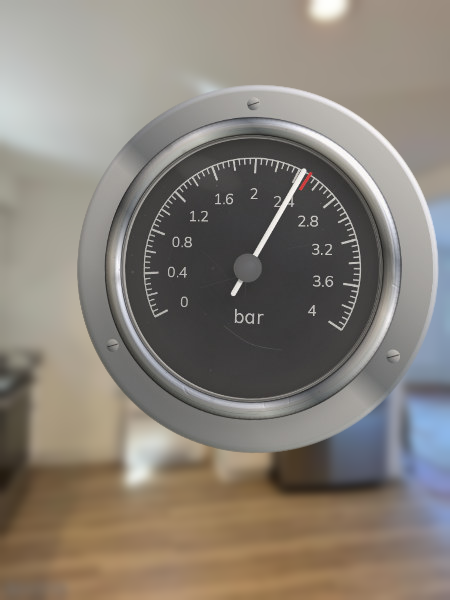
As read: bar 2.45
